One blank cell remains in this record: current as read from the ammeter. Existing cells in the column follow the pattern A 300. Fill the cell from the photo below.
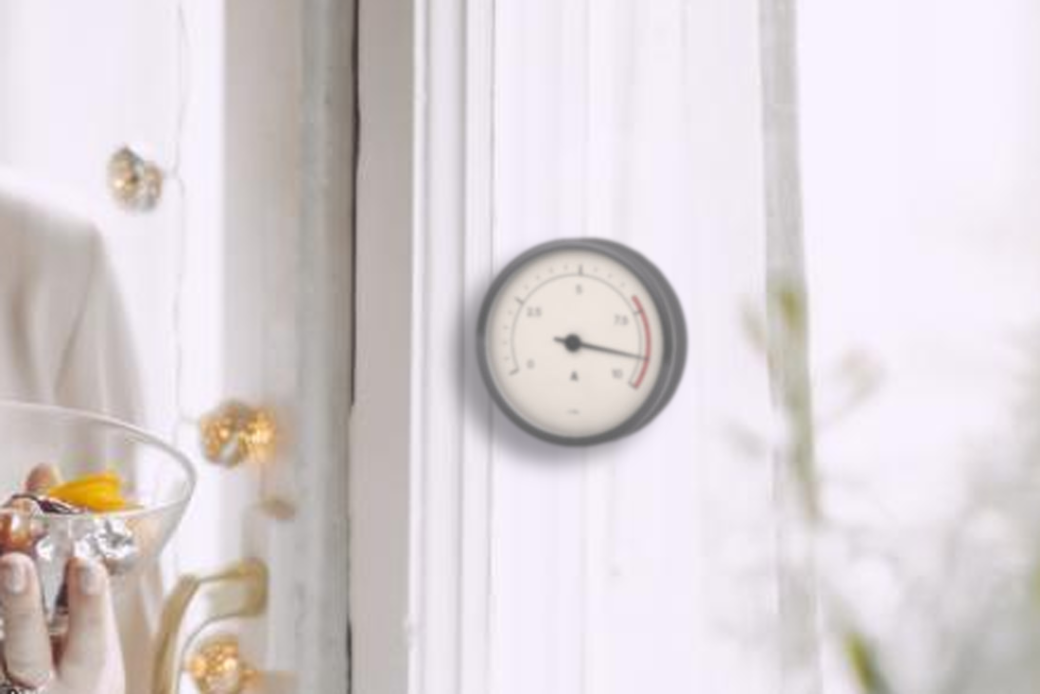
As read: A 9
